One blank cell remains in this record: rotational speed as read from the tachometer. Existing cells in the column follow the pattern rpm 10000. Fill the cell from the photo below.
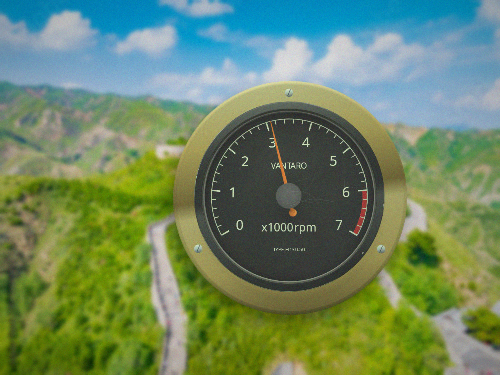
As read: rpm 3100
